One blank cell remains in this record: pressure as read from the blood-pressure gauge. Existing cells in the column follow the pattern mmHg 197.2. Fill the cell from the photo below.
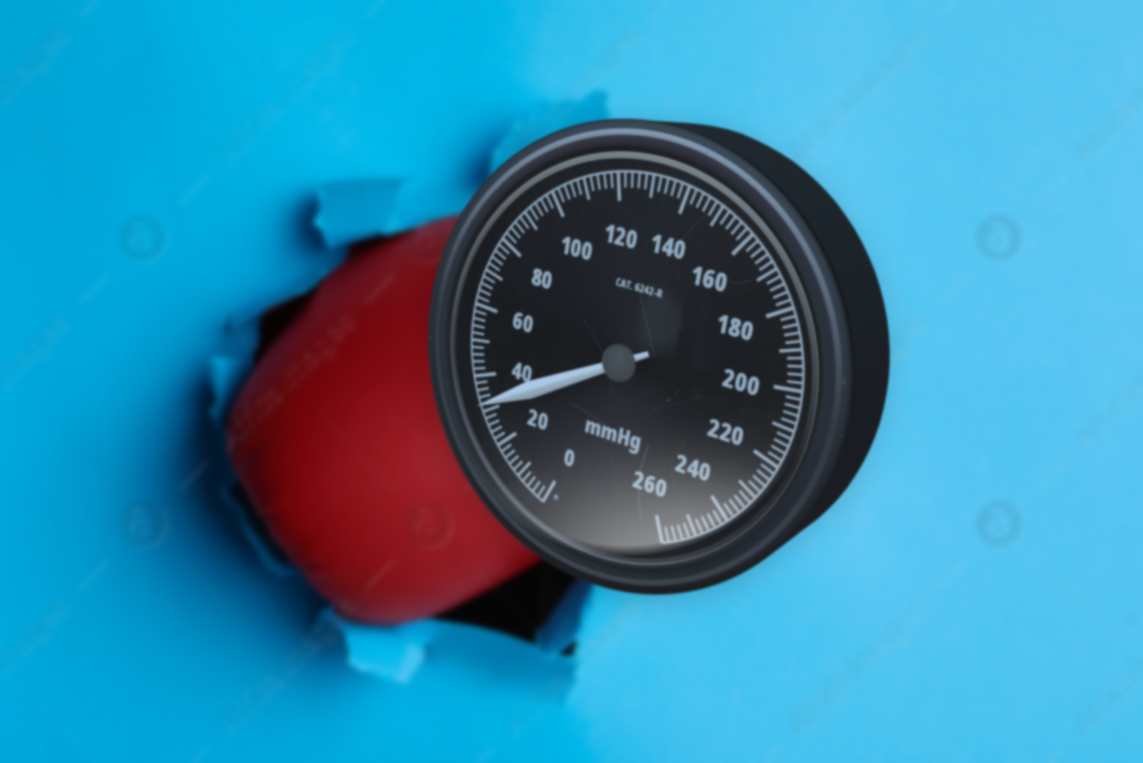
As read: mmHg 32
